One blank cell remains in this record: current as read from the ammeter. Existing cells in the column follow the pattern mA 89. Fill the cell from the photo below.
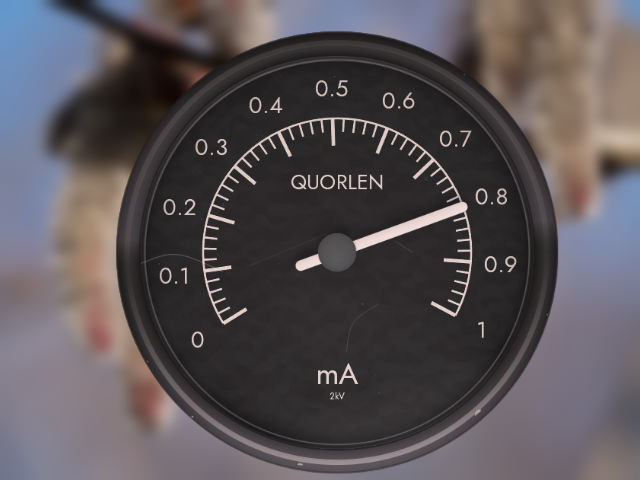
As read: mA 0.8
